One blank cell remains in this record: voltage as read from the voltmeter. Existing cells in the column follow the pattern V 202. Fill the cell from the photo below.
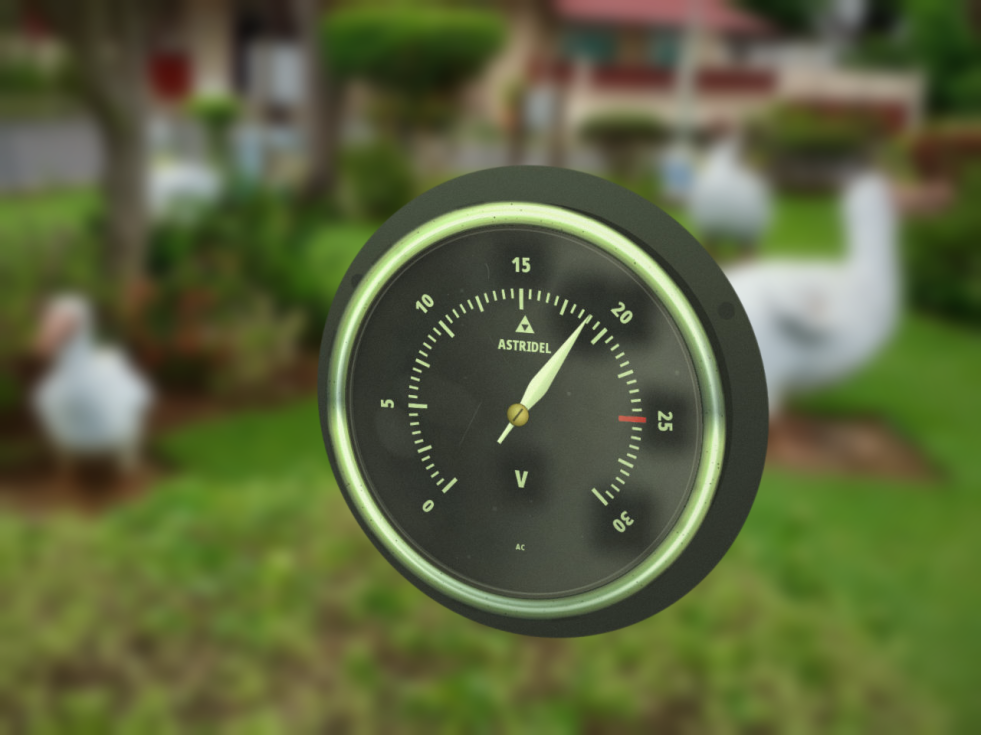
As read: V 19
